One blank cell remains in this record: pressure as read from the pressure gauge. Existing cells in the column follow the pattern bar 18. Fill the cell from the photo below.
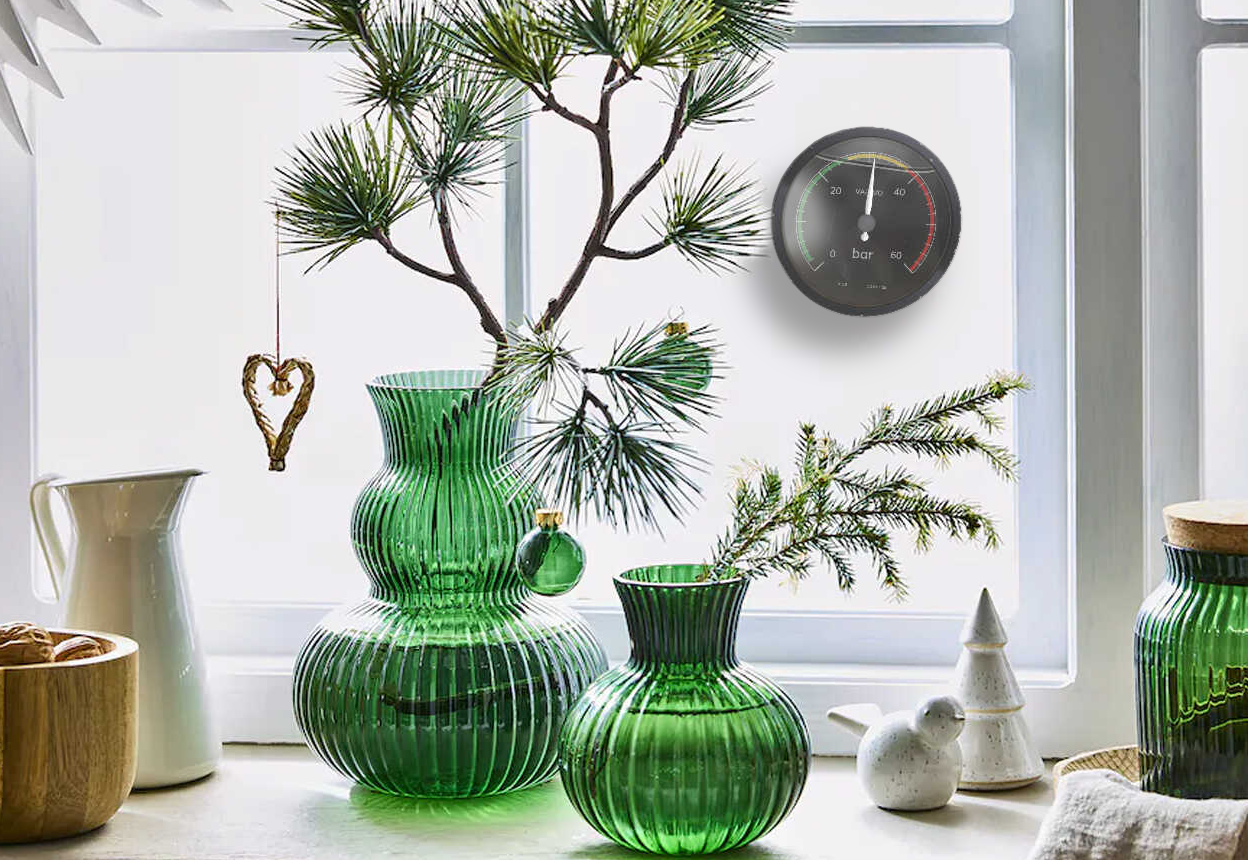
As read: bar 31
